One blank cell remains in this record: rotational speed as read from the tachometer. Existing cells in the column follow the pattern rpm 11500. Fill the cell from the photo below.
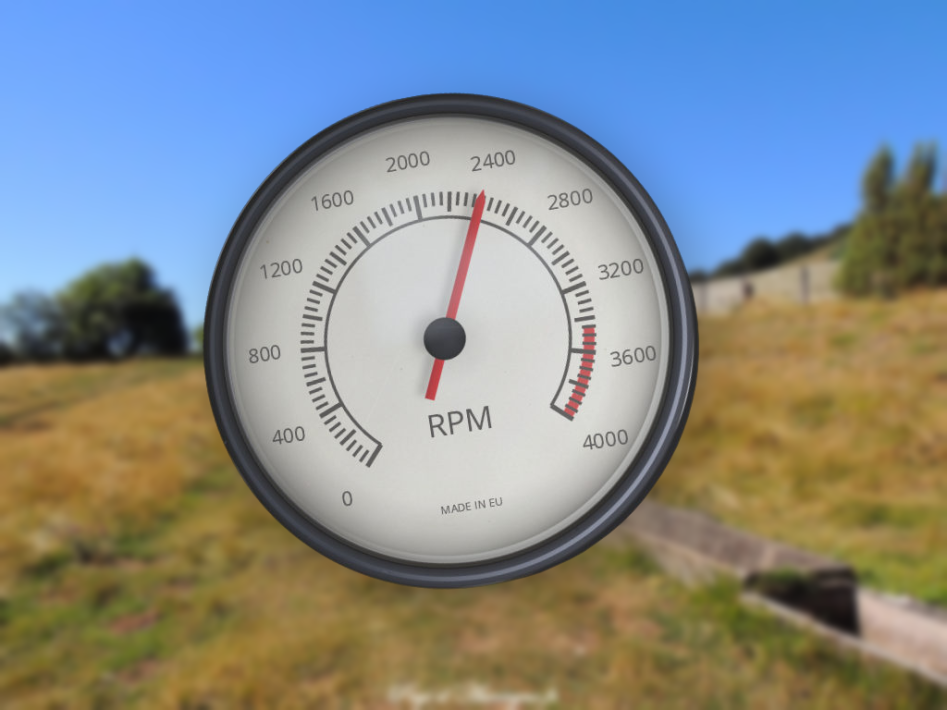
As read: rpm 2400
